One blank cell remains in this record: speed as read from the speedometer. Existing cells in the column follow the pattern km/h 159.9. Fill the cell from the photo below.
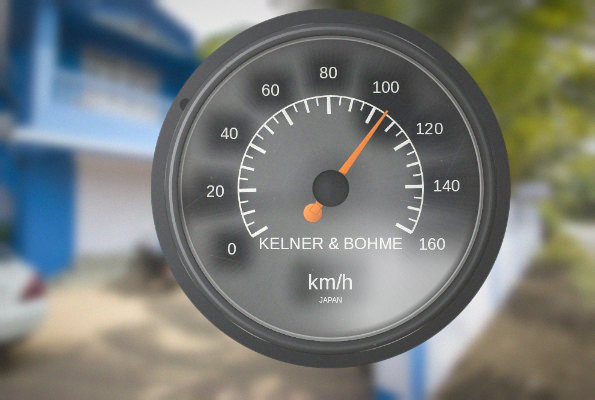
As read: km/h 105
